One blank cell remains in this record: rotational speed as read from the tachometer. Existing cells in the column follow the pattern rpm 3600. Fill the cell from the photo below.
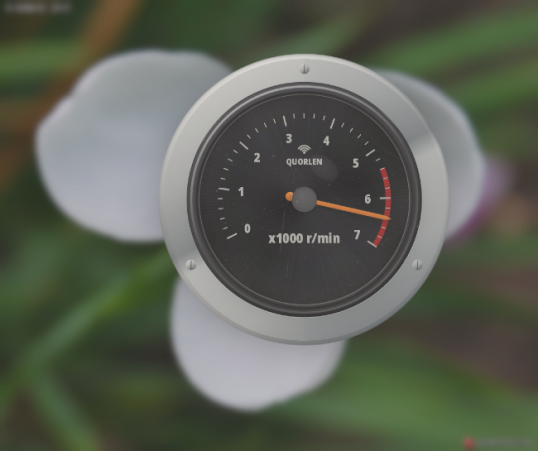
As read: rpm 6400
